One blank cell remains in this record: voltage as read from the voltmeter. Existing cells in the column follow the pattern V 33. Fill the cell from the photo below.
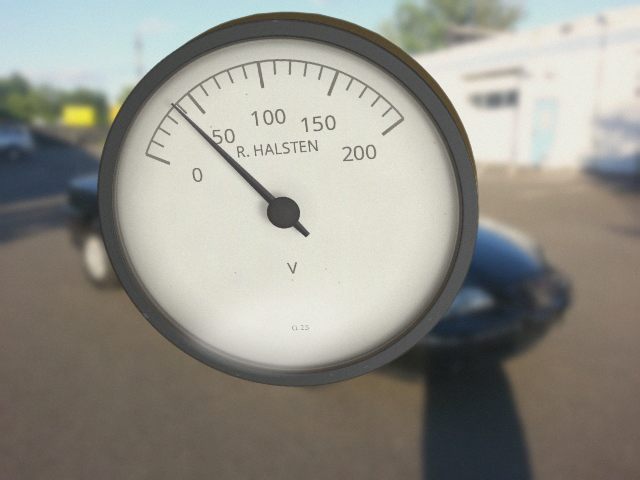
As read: V 40
